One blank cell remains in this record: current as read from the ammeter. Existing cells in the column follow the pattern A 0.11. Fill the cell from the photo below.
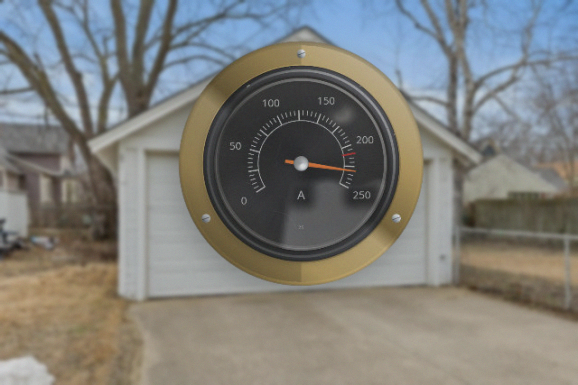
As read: A 230
